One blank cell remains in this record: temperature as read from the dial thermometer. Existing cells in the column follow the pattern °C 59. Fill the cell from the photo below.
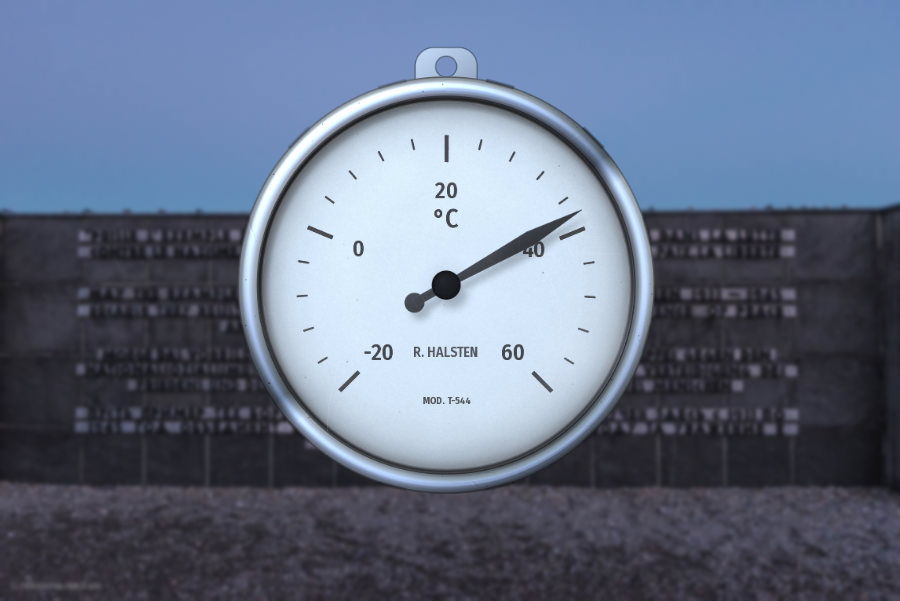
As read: °C 38
